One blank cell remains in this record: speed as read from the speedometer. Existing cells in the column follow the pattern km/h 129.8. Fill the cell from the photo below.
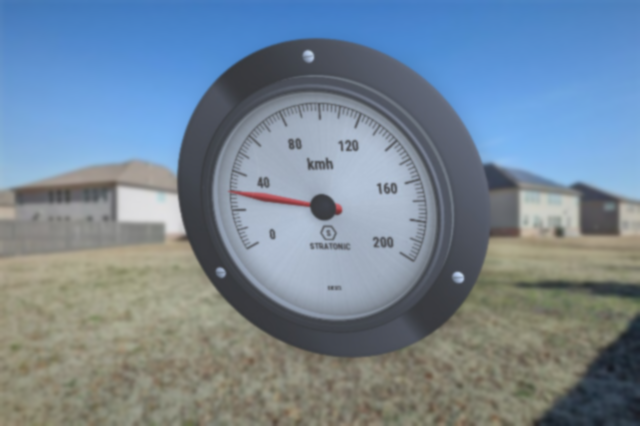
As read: km/h 30
